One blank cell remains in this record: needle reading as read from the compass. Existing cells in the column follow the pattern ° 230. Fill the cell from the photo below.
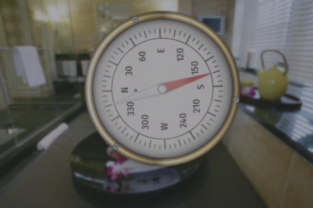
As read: ° 165
